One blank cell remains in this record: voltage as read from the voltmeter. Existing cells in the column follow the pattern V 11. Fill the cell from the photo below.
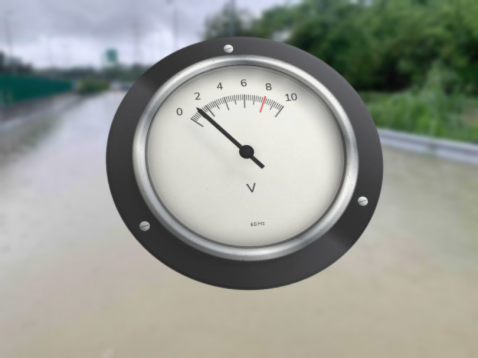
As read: V 1
